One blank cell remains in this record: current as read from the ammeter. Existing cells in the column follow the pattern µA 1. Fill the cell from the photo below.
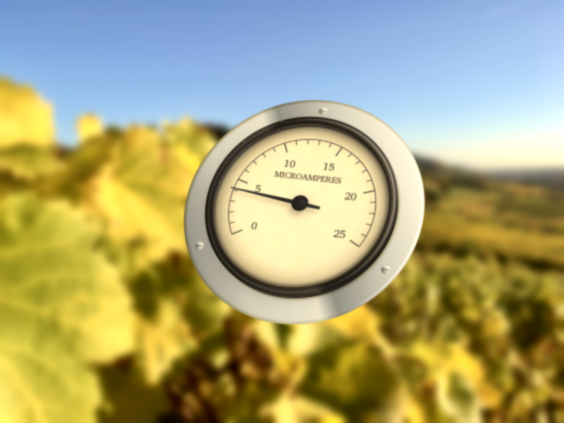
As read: µA 4
